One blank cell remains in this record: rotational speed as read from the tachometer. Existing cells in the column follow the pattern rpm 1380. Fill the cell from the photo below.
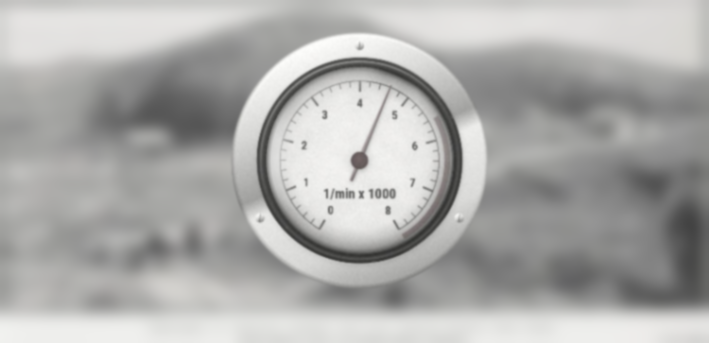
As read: rpm 4600
